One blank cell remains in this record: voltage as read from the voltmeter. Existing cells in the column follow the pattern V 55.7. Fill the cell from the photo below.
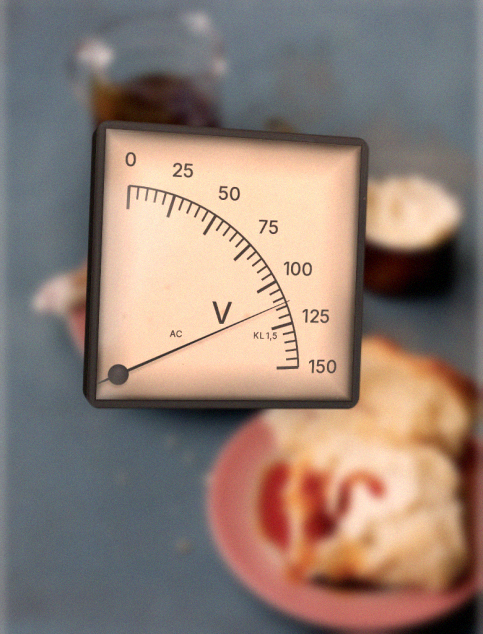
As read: V 112.5
